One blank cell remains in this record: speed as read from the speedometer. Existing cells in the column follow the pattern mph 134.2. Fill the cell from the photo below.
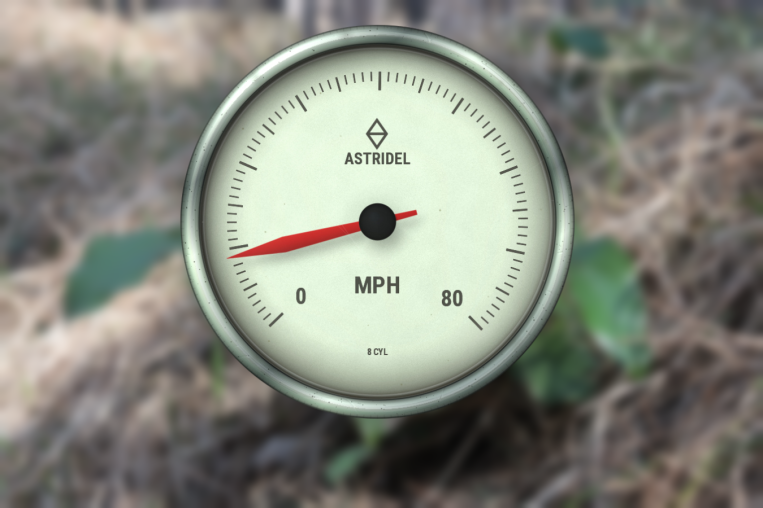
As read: mph 9
